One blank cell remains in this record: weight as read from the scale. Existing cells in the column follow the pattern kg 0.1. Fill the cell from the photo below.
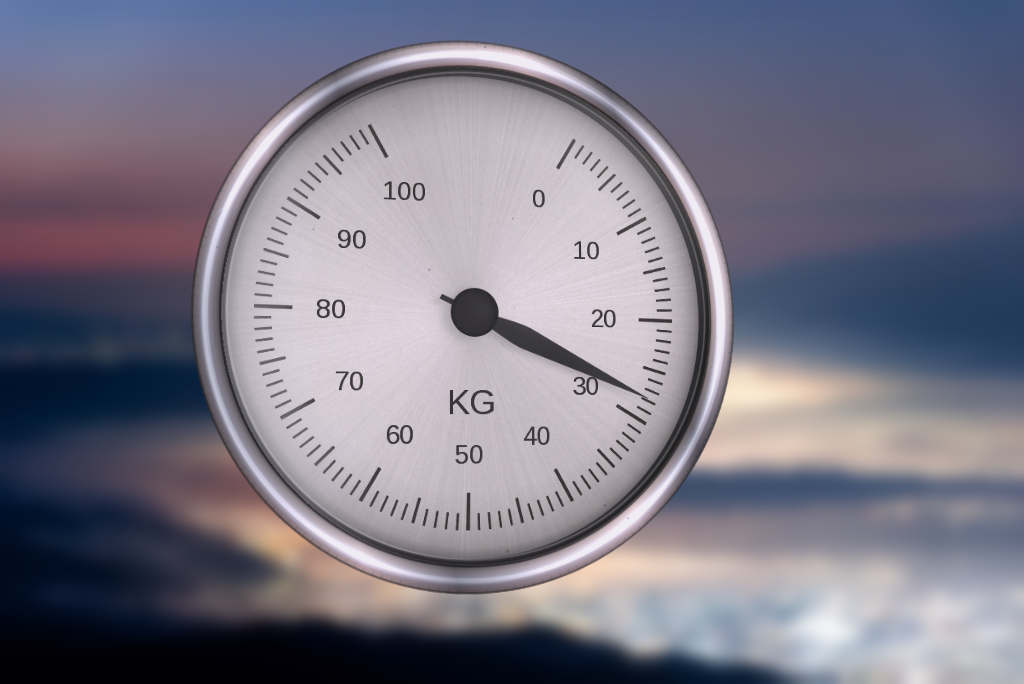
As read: kg 28
